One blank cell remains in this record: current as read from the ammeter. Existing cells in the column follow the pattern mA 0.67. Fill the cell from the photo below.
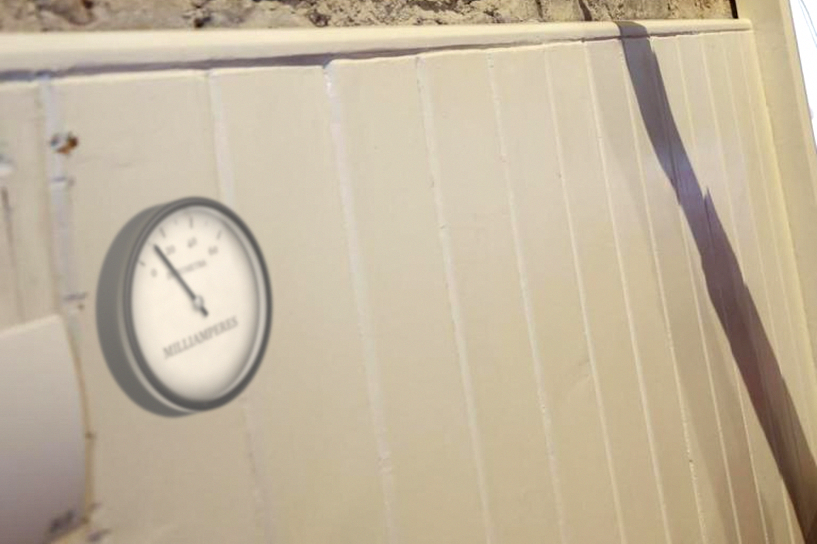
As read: mA 10
